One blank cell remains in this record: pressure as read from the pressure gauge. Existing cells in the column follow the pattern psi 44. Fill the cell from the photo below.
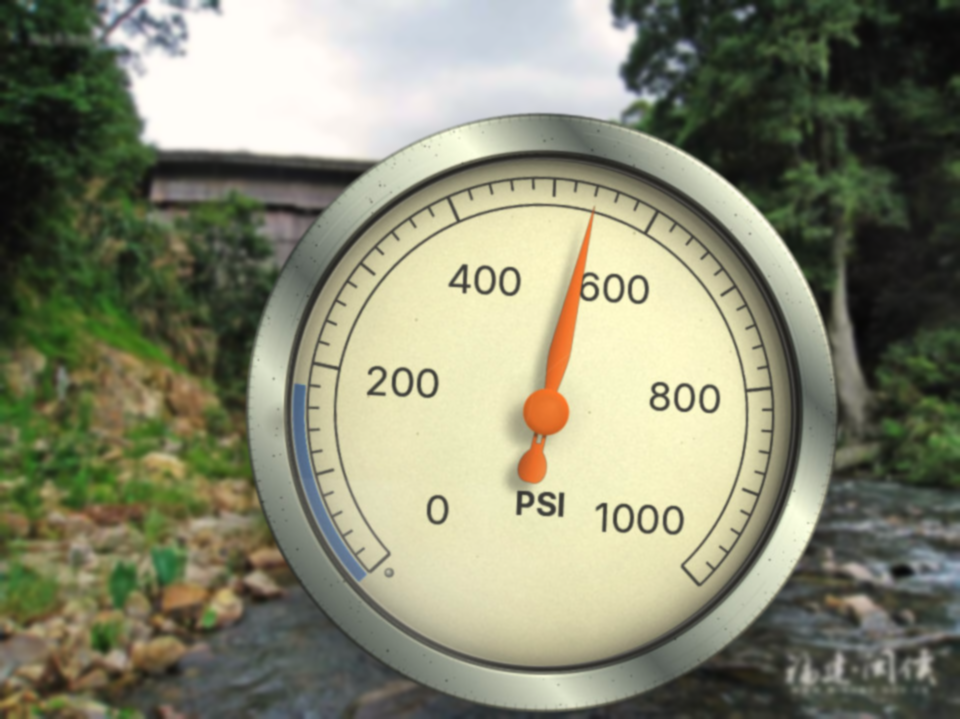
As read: psi 540
